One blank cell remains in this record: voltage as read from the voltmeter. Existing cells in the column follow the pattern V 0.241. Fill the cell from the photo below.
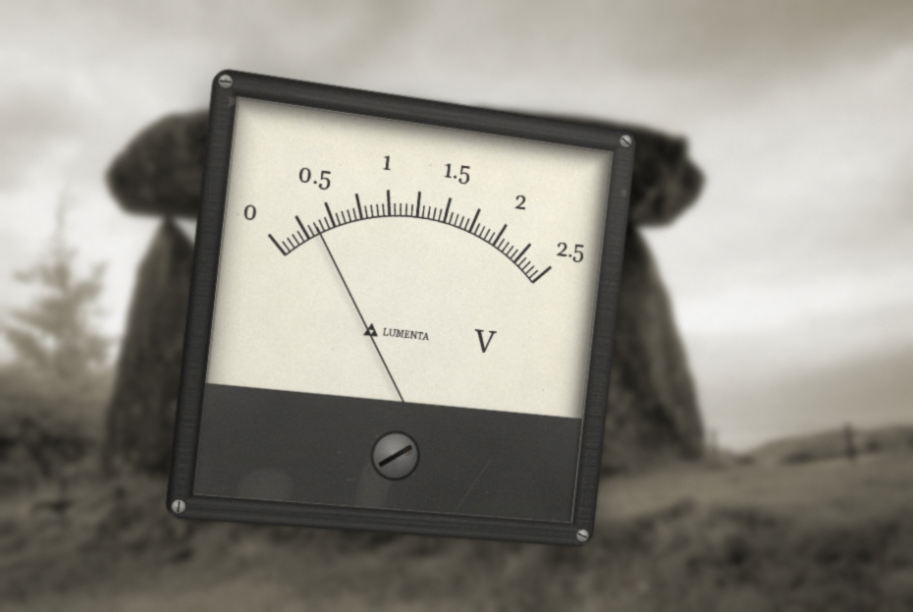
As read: V 0.35
